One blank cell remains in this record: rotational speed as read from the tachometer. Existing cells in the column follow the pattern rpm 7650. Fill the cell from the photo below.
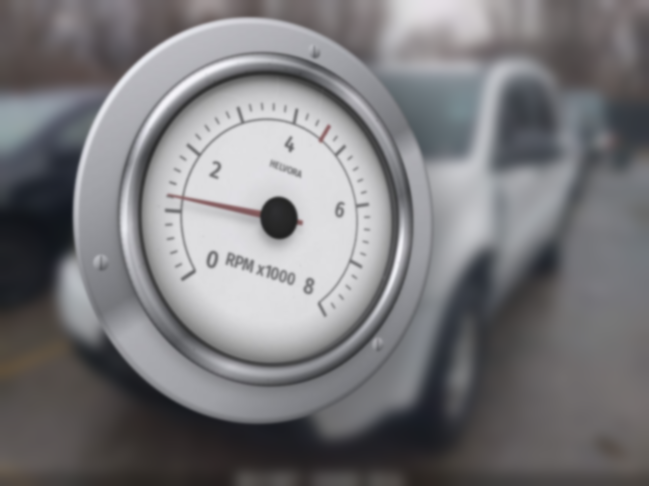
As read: rpm 1200
